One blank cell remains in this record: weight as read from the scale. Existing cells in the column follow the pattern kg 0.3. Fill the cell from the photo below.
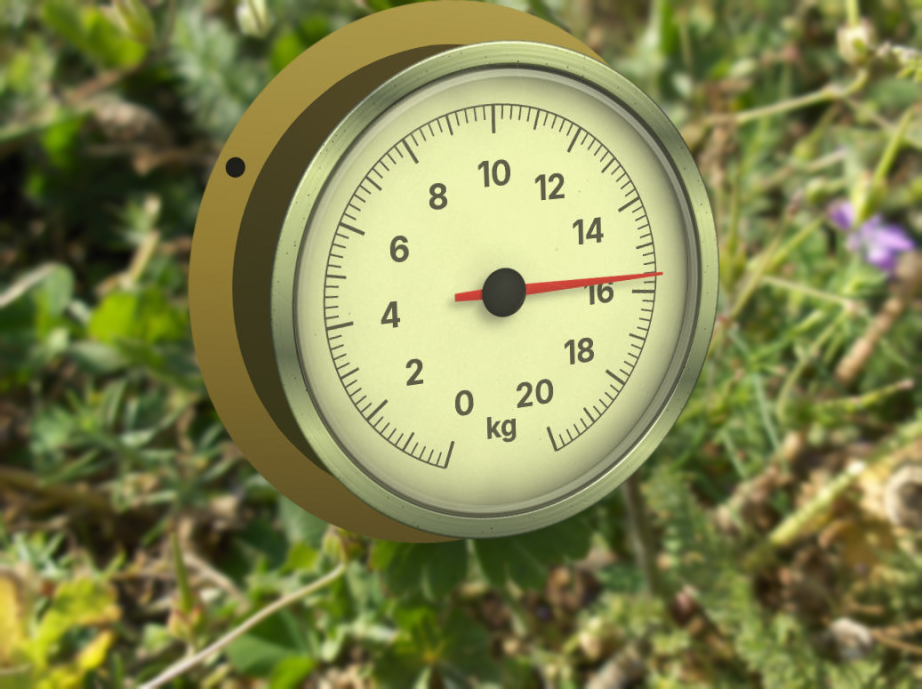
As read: kg 15.6
